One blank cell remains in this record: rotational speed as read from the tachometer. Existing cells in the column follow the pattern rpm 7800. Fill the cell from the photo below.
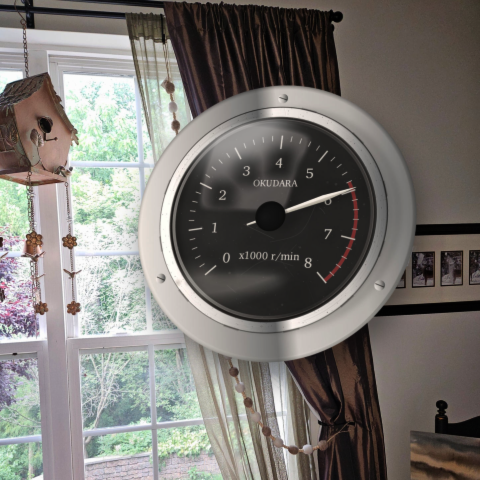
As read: rpm 6000
